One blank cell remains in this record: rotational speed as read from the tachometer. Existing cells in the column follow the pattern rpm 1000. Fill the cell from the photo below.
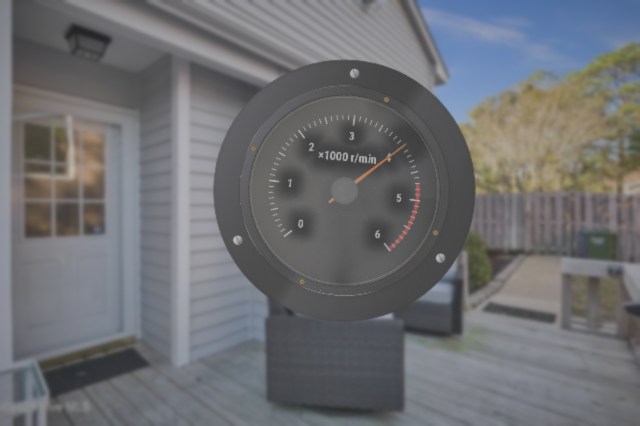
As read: rpm 4000
